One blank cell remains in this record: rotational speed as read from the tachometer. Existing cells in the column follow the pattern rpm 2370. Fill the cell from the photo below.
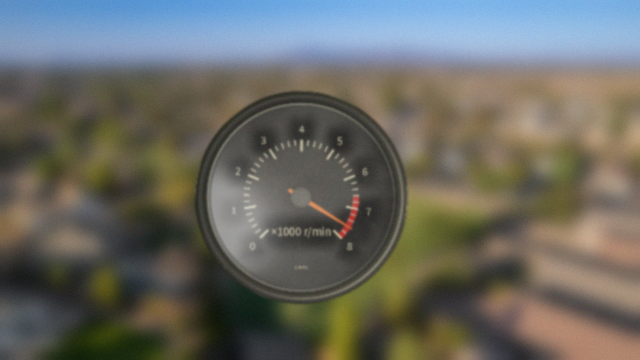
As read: rpm 7600
